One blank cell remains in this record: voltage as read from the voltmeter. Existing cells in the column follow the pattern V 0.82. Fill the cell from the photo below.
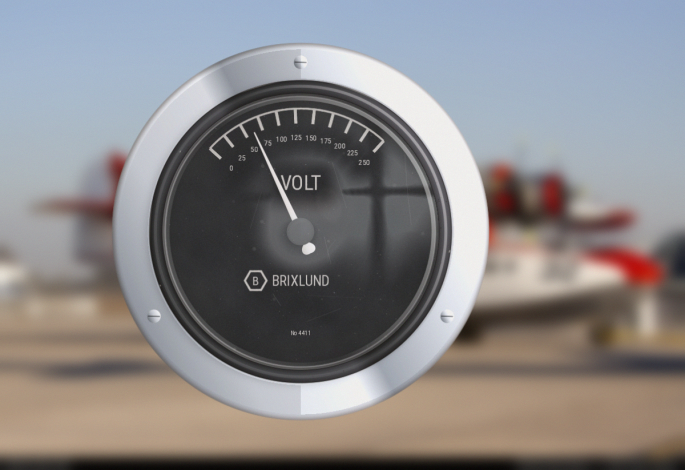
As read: V 62.5
